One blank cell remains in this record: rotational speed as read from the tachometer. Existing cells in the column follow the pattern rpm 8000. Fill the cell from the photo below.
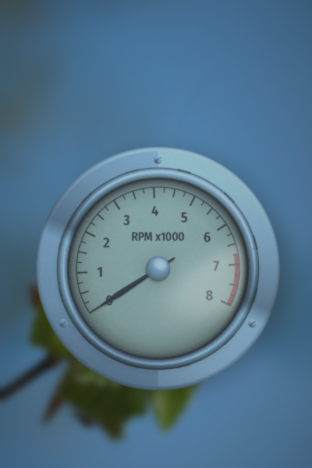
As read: rpm 0
